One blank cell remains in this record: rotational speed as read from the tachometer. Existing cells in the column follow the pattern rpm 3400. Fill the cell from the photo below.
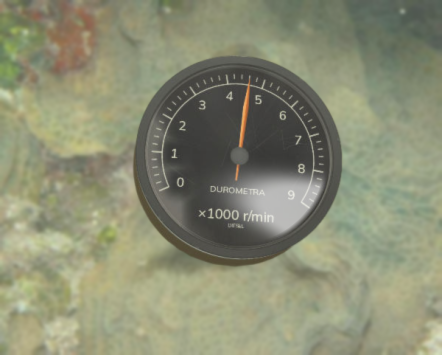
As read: rpm 4600
